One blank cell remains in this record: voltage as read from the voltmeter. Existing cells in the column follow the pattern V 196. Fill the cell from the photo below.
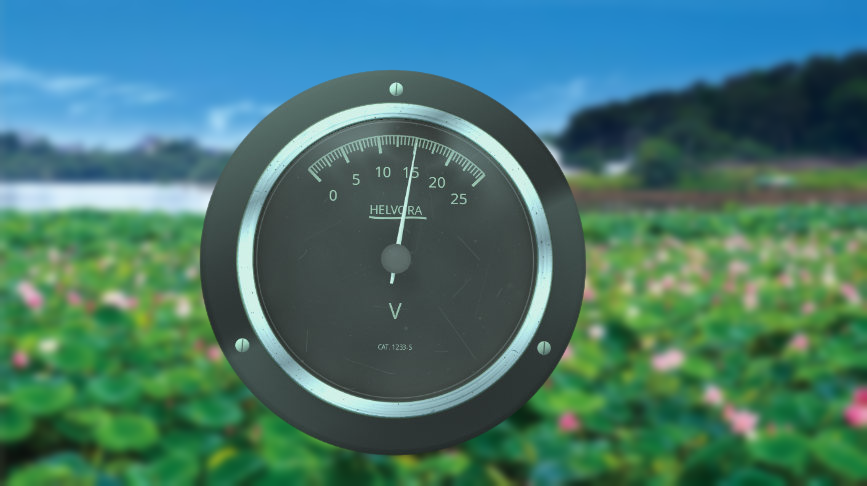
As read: V 15
